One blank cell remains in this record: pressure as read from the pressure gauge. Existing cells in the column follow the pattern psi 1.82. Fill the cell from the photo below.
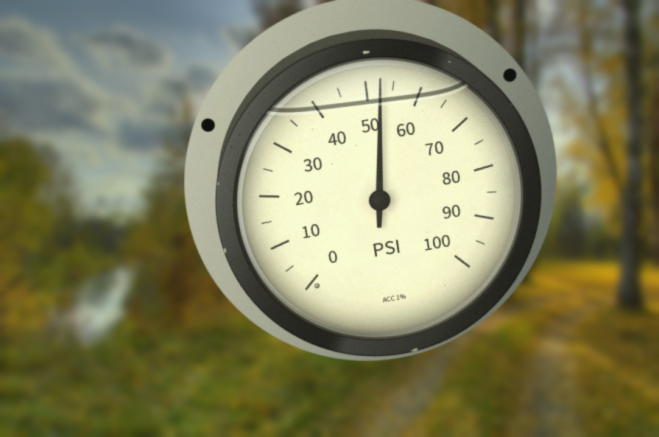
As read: psi 52.5
